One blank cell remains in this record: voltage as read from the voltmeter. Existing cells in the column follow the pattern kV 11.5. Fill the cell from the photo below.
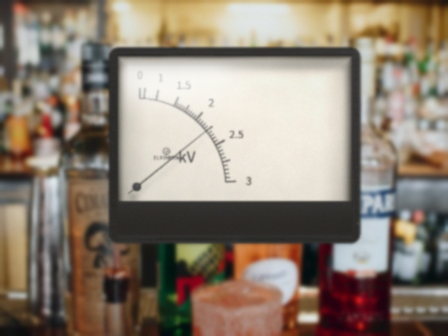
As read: kV 2.25
